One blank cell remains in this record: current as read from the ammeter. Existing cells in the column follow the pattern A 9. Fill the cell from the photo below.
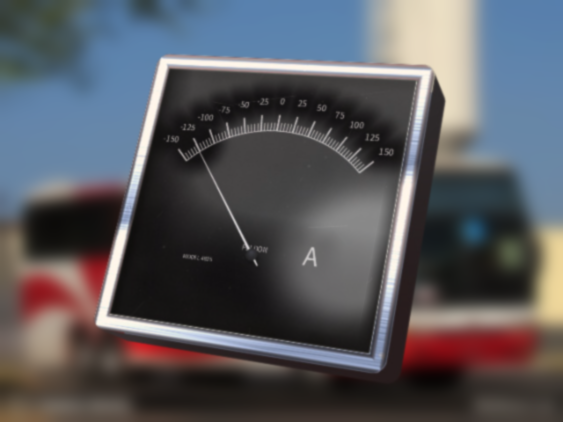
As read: A -125
